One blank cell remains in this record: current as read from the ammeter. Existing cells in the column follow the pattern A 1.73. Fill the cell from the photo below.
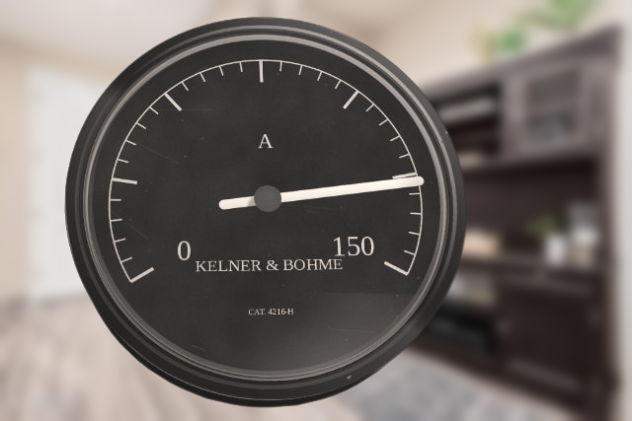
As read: A 127.5
